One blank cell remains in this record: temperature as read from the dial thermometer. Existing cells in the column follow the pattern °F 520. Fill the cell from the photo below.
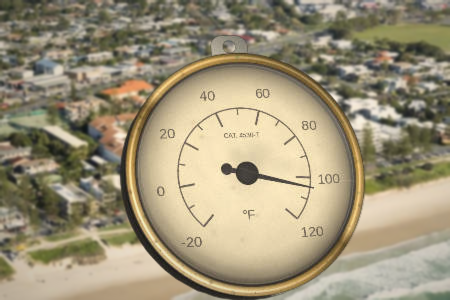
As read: °F 105
